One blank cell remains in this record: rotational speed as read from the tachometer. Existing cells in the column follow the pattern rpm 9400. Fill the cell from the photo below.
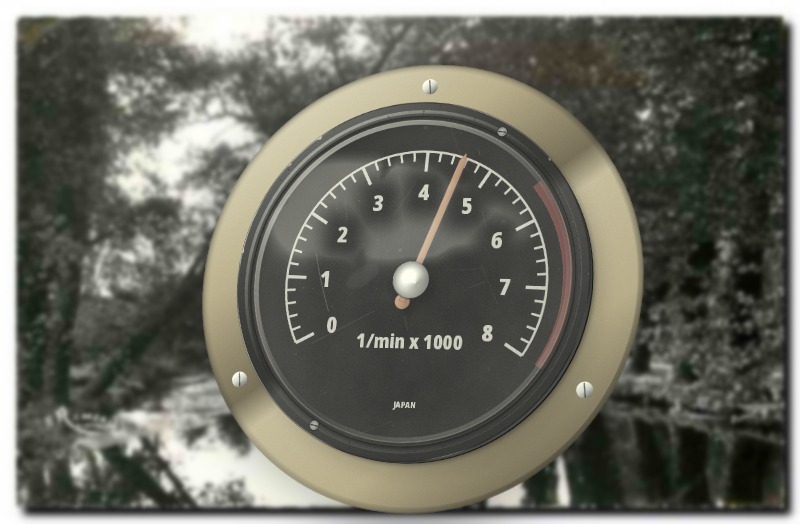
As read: rpm 4600
